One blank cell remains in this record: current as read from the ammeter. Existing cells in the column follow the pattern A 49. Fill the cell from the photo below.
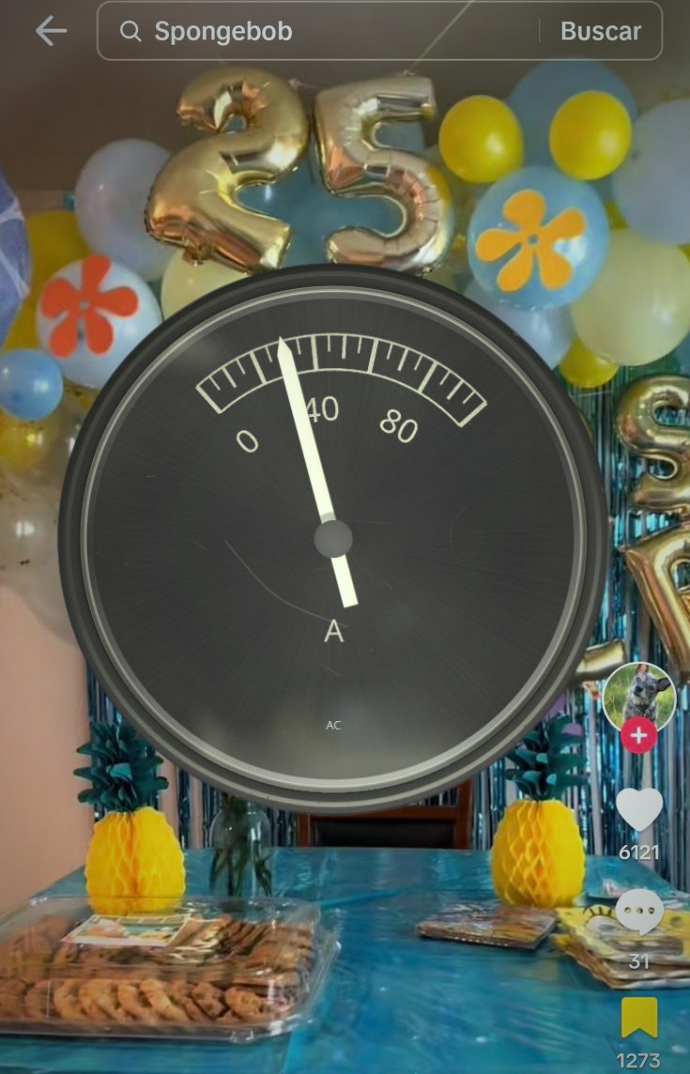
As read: A 30
